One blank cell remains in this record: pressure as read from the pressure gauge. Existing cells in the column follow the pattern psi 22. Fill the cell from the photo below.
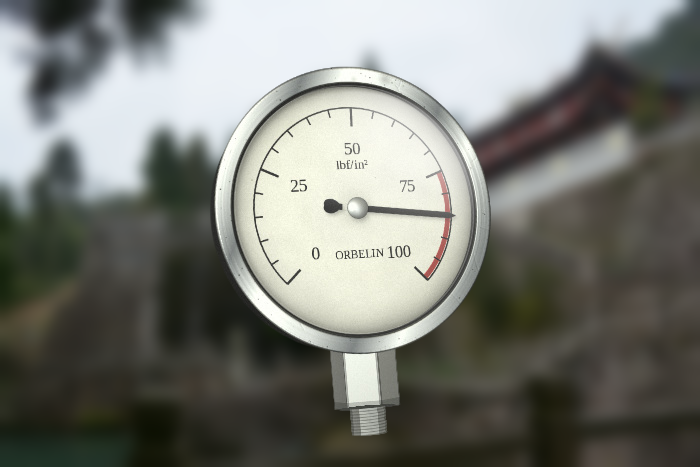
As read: psi 85
